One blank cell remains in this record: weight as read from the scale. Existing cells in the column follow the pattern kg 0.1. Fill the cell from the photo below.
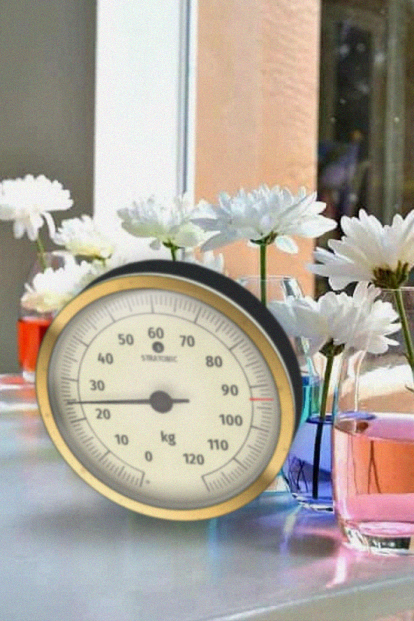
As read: kg 25
